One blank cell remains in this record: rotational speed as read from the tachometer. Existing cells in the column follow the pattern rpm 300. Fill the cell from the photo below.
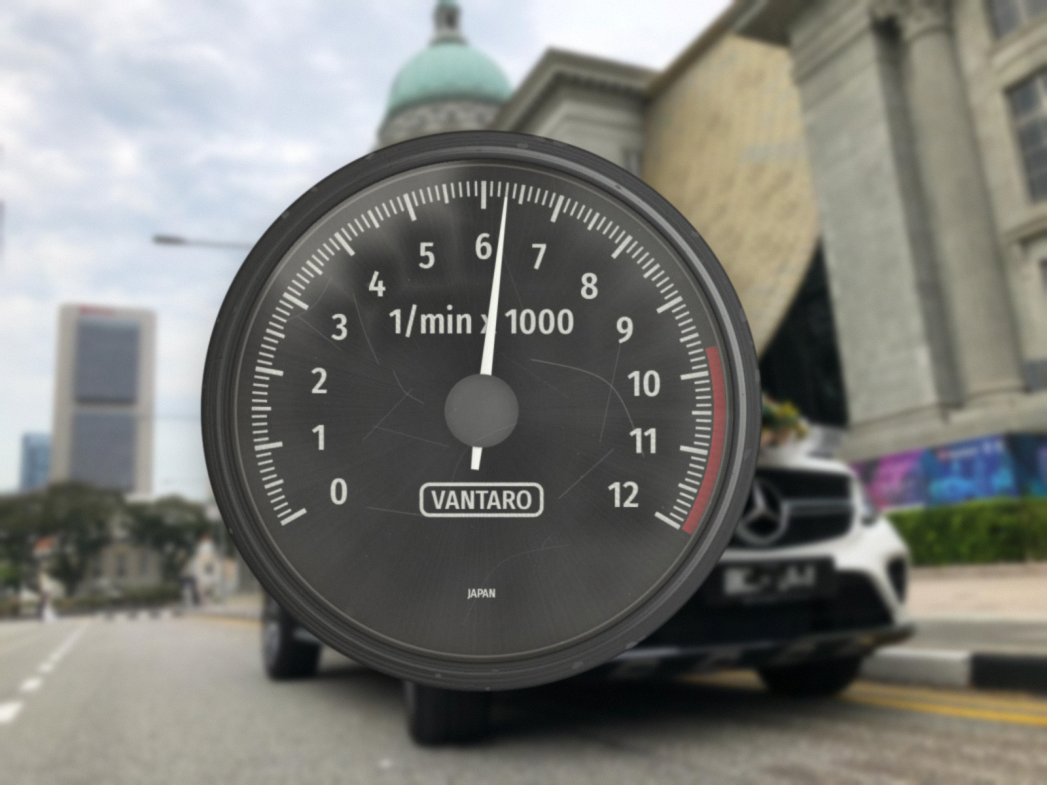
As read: rpm 6300
